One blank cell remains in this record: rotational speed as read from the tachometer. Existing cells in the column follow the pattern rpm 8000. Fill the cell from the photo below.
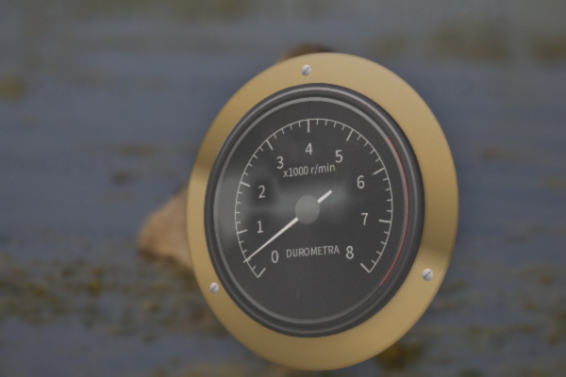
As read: rpm 400
